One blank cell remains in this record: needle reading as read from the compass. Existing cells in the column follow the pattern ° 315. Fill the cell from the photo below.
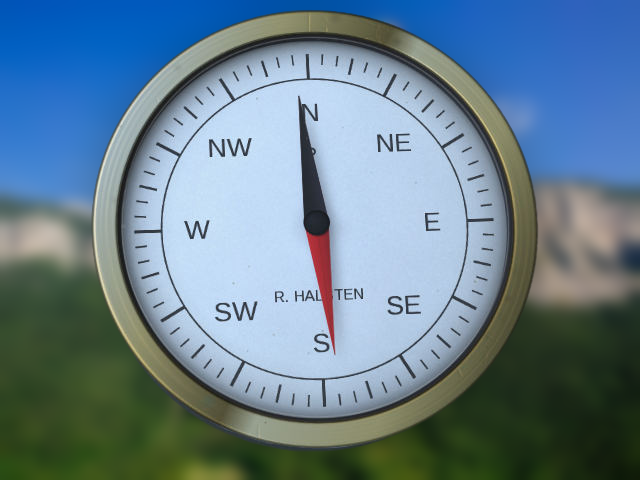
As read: ° 175
